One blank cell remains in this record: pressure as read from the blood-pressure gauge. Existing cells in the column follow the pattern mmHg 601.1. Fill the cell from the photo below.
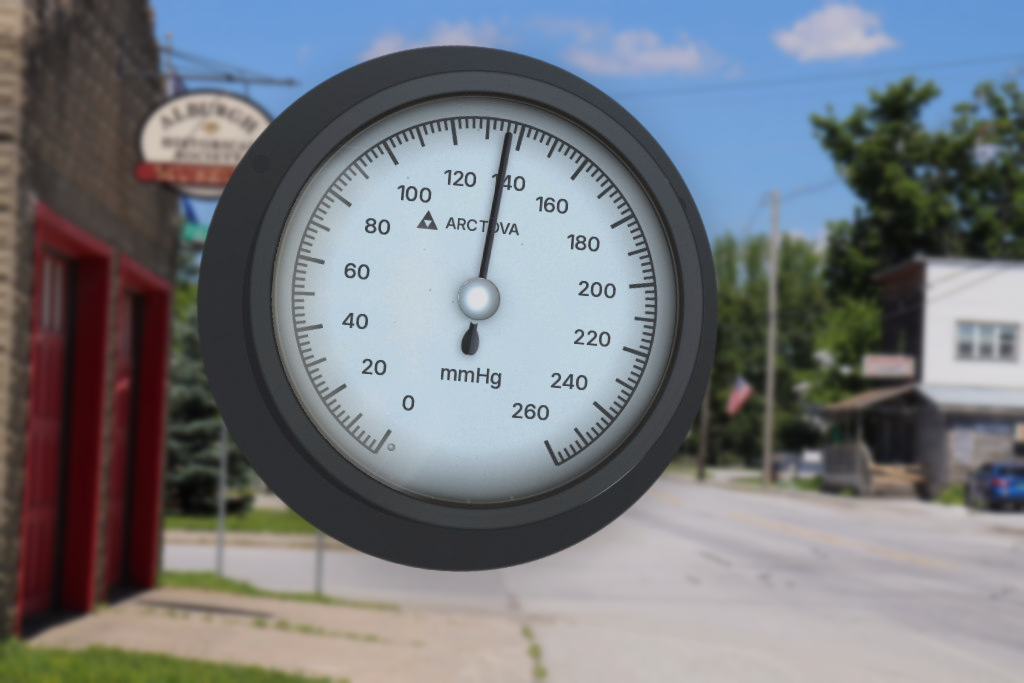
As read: mmHg 136
